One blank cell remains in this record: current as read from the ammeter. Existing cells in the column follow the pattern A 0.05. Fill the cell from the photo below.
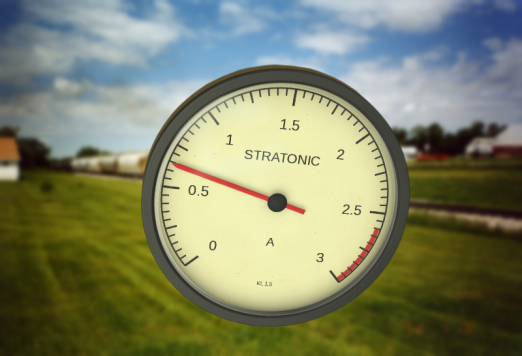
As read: A 0.65
